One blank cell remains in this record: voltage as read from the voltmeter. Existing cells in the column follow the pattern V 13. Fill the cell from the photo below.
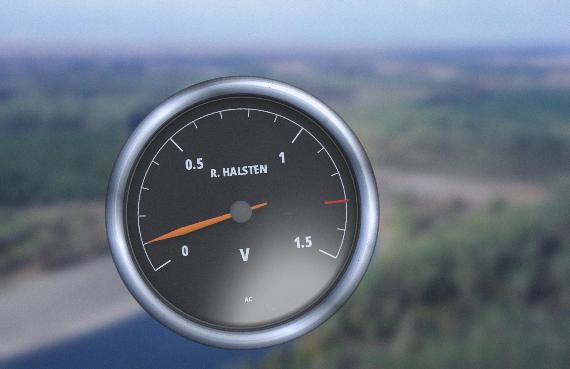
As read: V 0.1
